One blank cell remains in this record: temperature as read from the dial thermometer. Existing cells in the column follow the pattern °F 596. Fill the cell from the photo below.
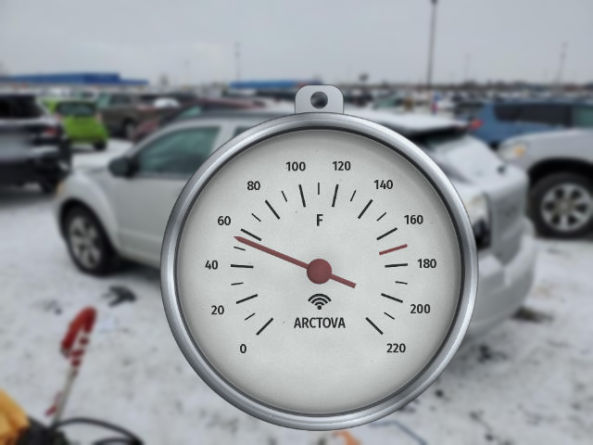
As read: °F 55
